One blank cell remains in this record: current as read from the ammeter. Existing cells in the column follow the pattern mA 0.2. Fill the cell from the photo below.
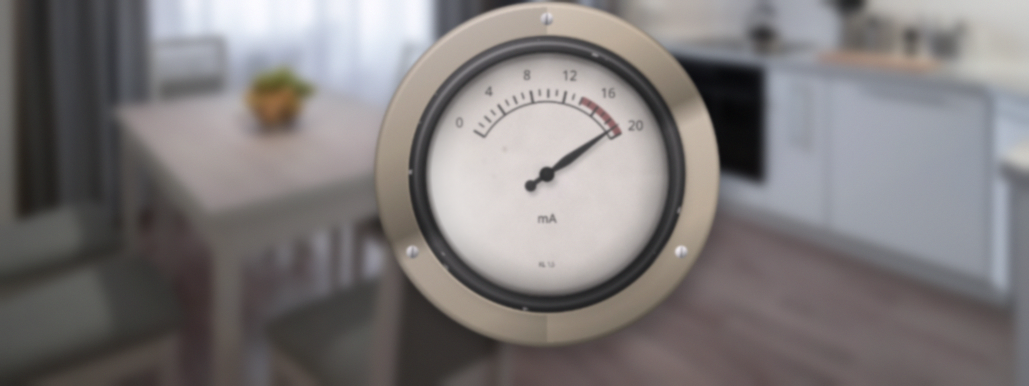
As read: mA 19
